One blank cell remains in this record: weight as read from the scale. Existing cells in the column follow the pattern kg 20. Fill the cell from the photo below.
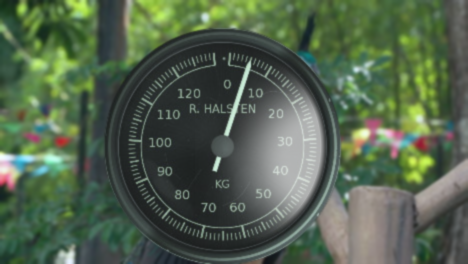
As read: kg 5
